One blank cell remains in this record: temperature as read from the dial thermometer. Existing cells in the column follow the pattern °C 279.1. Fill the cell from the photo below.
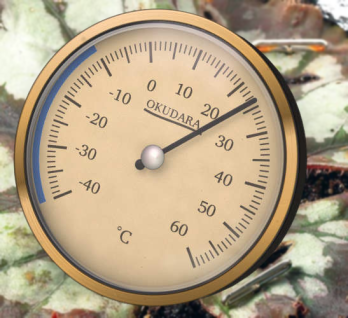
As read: °C 24
